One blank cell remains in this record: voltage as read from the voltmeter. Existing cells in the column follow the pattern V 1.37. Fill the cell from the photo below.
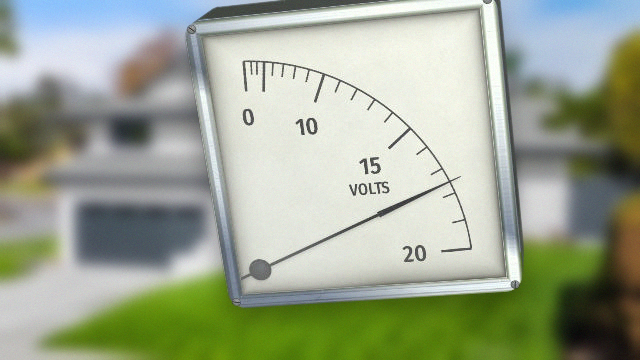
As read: V 17.5
